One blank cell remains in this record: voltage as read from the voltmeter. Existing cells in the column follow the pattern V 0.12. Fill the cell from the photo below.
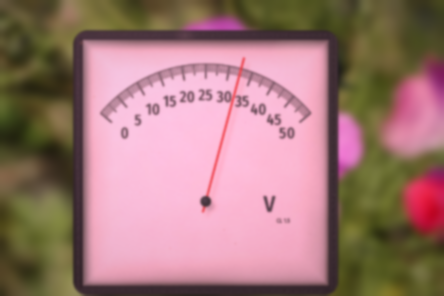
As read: V 32.5
